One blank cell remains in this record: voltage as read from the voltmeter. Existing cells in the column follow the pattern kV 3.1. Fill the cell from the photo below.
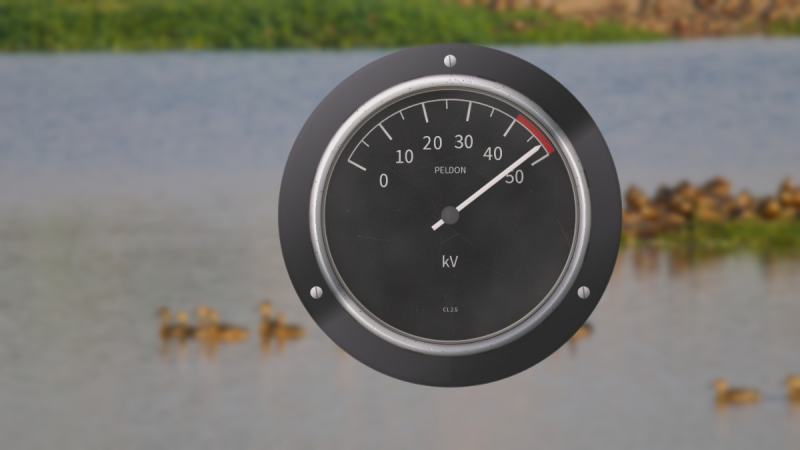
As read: kV 47.5
